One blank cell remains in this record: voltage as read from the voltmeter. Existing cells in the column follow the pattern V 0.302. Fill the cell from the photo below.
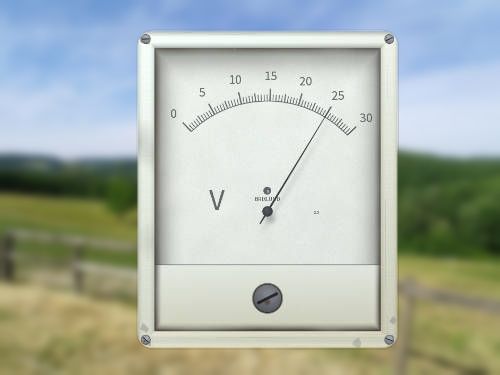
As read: V 25
